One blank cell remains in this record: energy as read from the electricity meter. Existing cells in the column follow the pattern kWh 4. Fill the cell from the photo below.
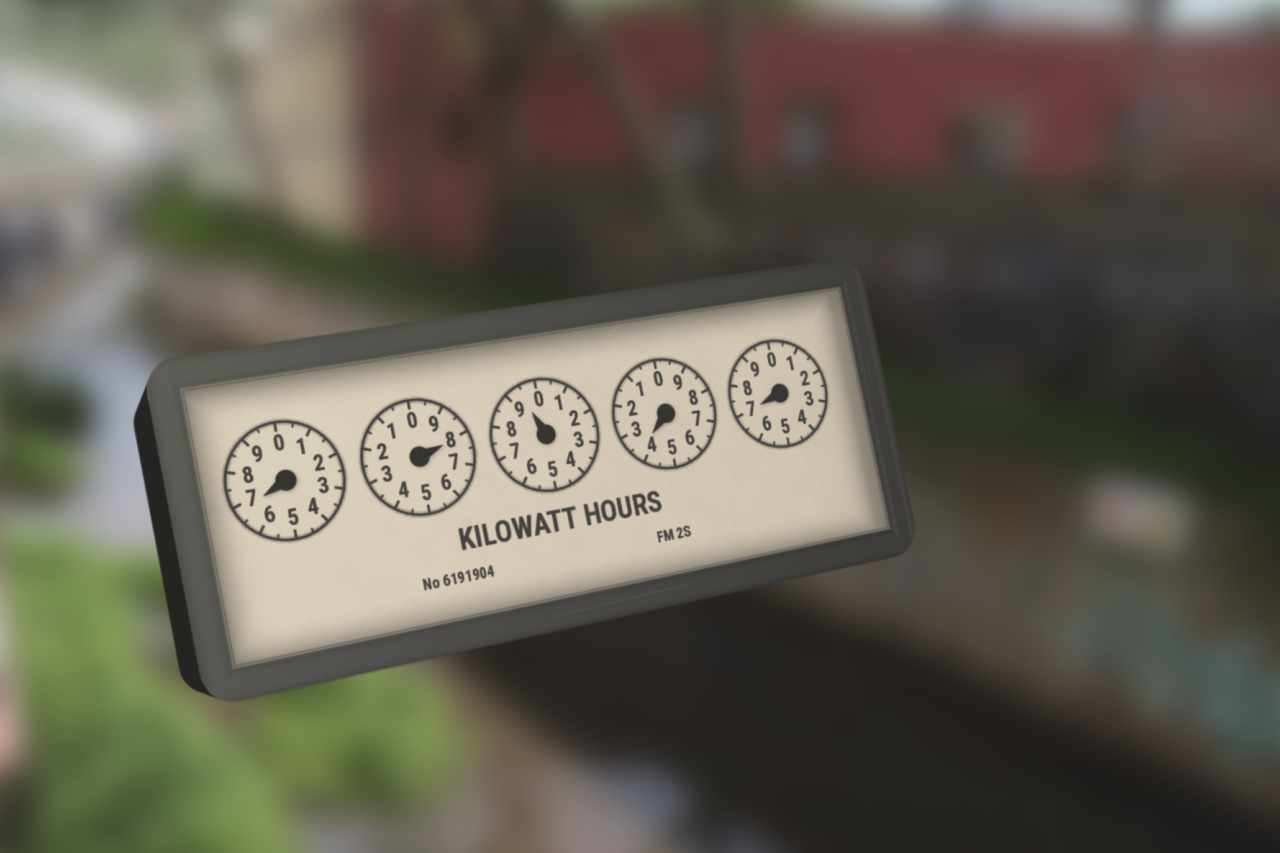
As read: kWh 67937
